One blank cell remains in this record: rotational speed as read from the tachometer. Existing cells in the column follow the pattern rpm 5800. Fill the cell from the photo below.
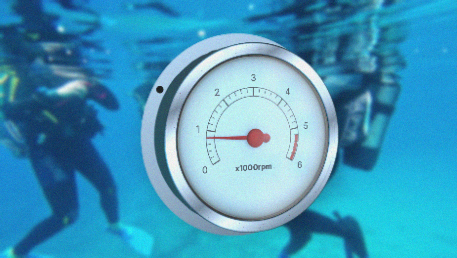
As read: rpm 800
